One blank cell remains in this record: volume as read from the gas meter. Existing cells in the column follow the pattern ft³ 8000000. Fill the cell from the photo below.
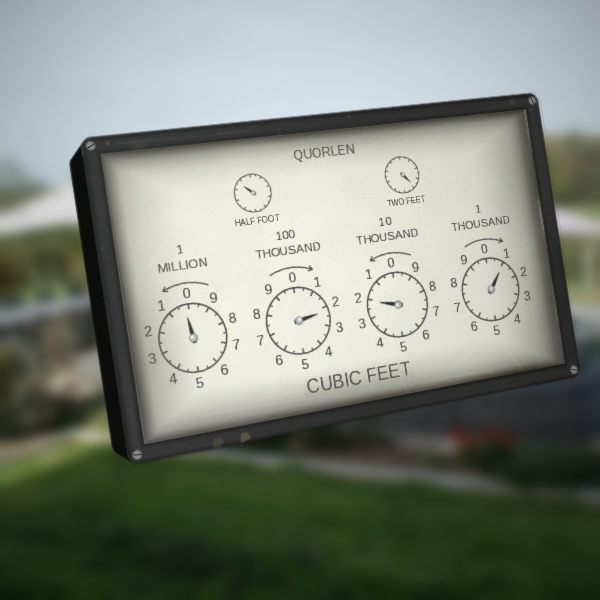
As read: ft³ 22100
